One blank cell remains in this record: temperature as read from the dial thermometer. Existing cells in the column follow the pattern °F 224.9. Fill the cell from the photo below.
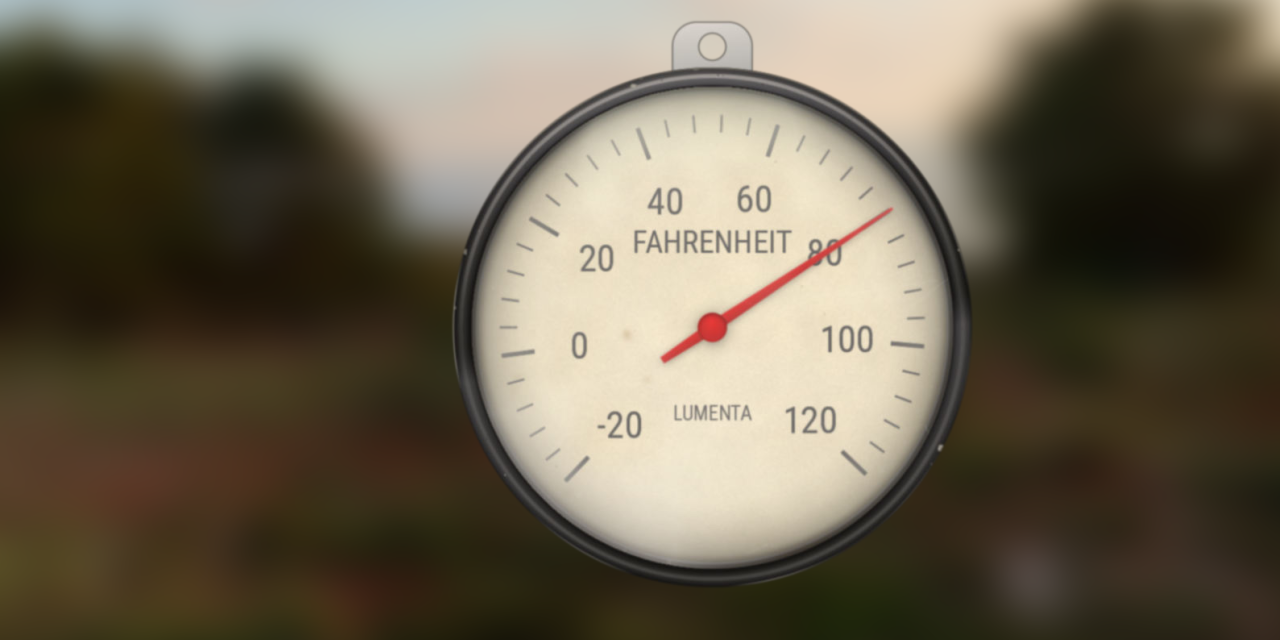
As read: °F 80
